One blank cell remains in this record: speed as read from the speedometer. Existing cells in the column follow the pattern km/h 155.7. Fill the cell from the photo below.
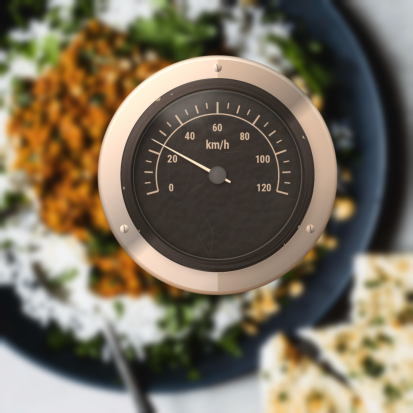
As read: km/h 25
